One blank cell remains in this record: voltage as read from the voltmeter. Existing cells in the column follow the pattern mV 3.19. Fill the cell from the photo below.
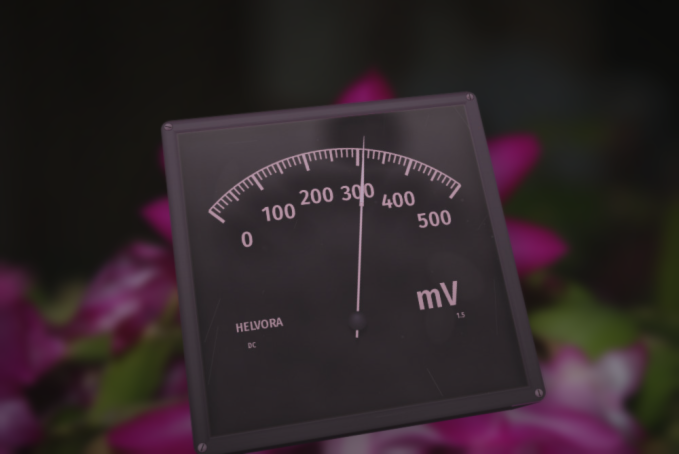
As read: mV 310
